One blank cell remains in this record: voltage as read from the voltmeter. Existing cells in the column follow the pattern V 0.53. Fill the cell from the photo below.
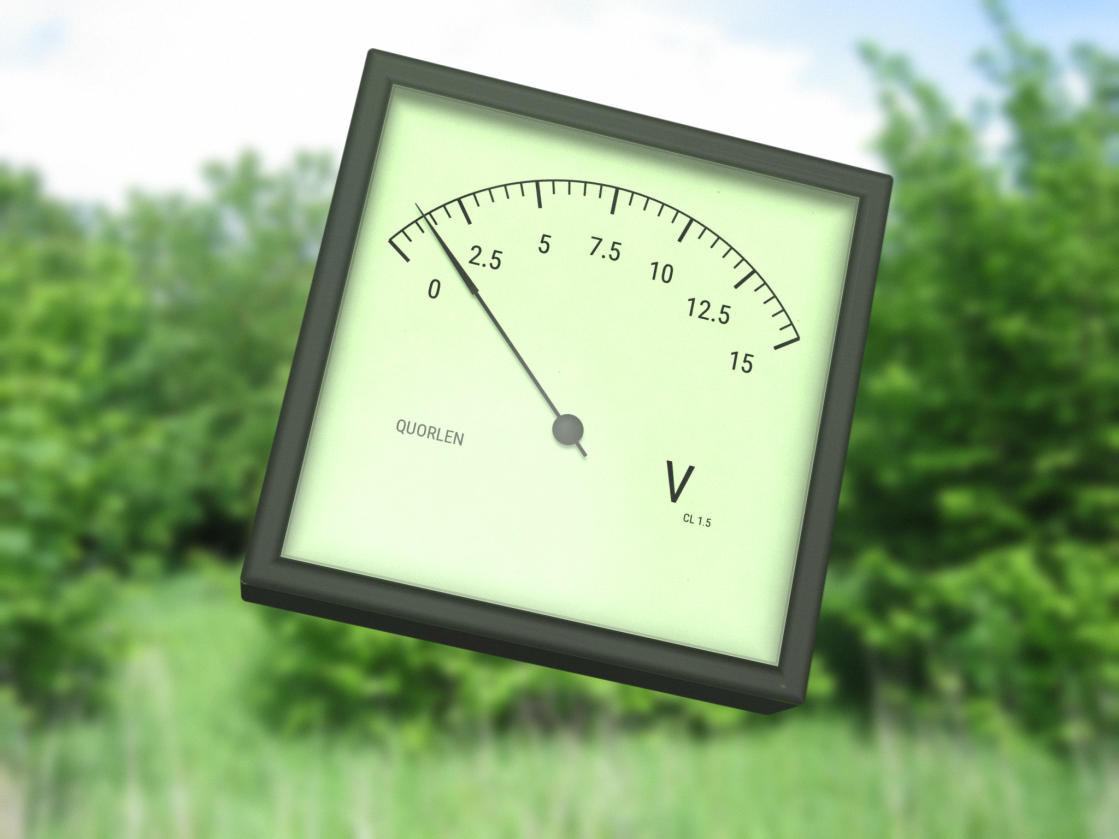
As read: V 1.25
